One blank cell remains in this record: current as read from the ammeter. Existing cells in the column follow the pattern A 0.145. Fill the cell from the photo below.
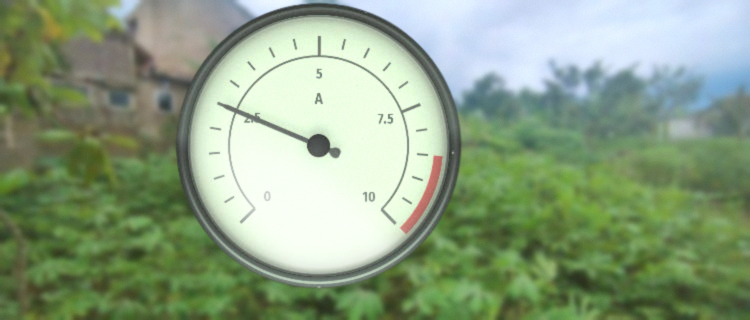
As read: A 2.5
